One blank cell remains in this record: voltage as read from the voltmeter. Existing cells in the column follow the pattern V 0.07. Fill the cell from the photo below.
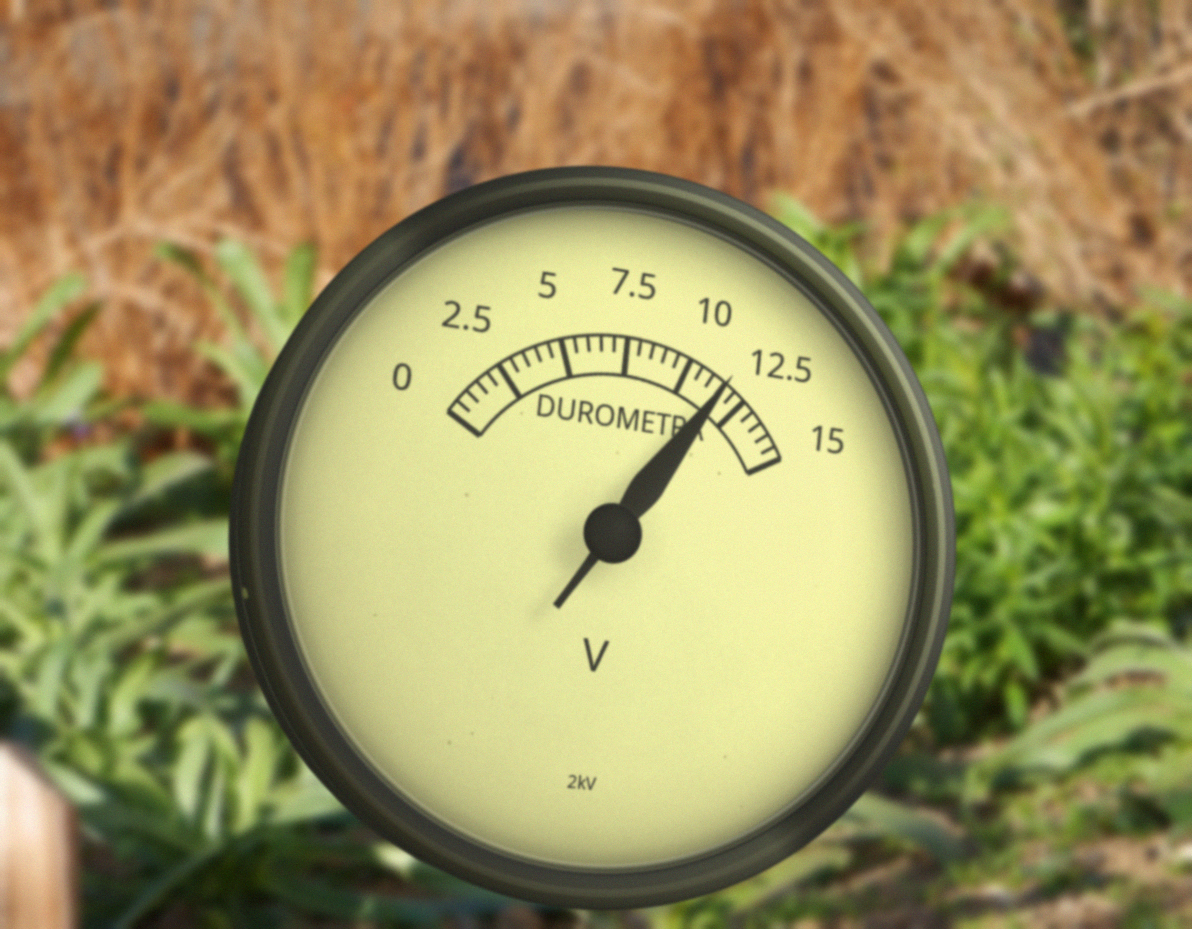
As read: V 11.5
